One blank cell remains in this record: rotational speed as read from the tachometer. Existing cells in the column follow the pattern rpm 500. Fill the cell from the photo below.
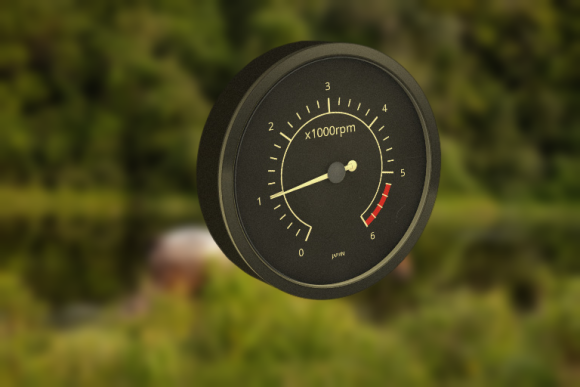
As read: rpm 1000
